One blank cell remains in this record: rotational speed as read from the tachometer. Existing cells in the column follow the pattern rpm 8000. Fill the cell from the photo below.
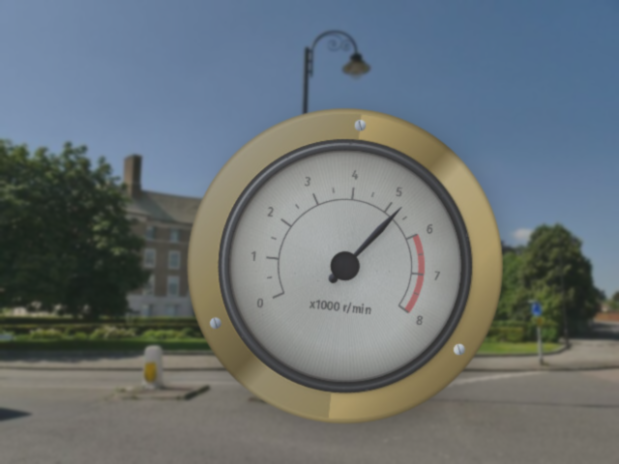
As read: rpm 5250
